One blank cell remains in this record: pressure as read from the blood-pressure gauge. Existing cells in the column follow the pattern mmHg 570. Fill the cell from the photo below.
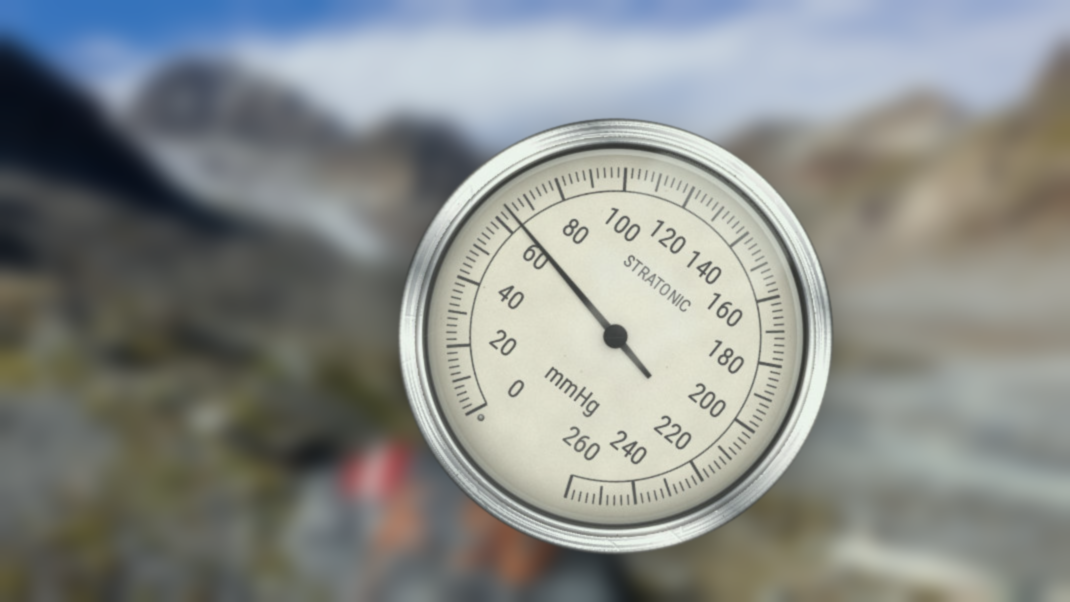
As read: mmHg 64
